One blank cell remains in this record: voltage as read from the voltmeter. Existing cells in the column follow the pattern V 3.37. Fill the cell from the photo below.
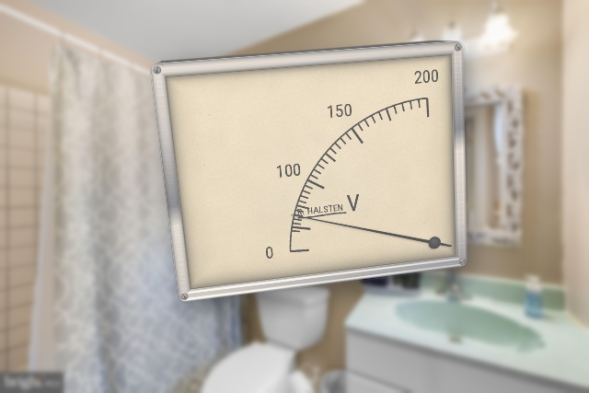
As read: V 65
